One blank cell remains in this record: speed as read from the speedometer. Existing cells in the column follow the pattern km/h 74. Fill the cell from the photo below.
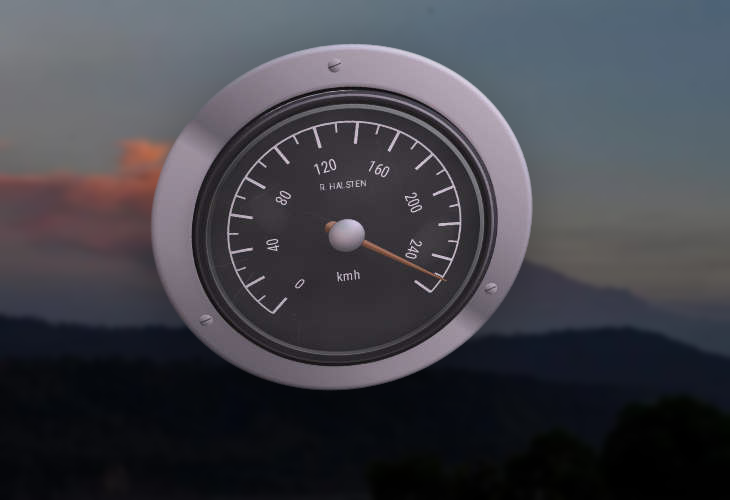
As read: km/h 250
